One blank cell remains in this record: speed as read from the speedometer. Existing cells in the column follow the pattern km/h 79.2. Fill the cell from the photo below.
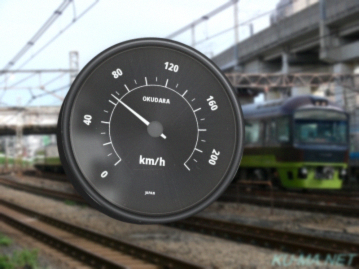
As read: km/h 65
